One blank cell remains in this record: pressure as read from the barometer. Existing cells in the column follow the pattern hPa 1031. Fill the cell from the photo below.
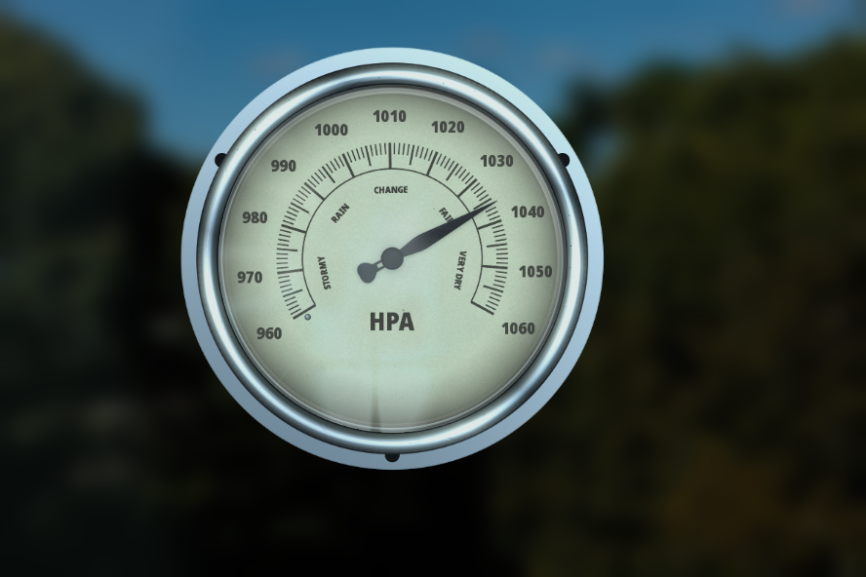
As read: hPa 1036
